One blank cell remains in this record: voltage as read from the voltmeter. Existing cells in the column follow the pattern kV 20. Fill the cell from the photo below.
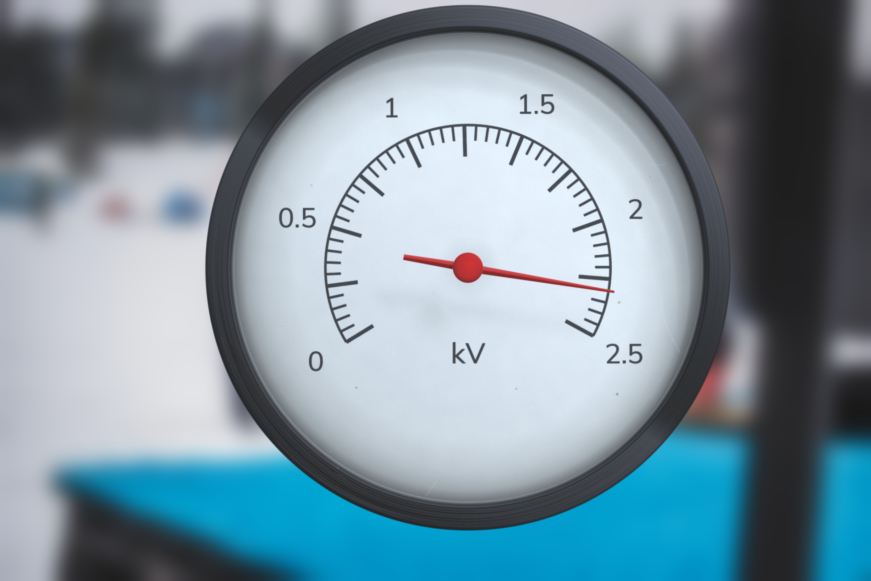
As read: kV 2.3
